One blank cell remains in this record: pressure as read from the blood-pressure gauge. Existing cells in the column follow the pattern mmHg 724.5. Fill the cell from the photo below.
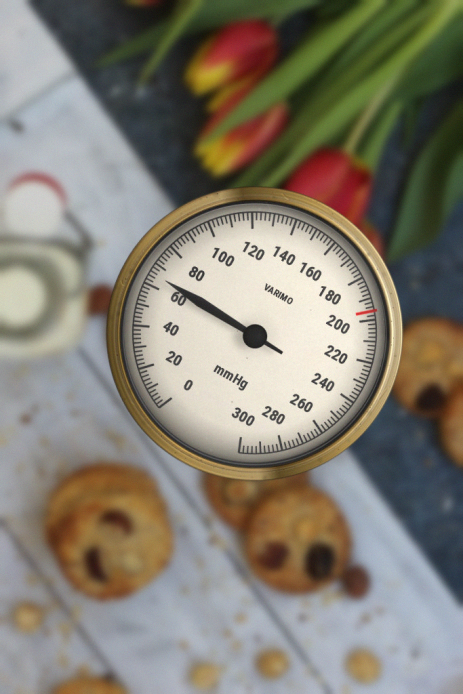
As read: mmHg 66
